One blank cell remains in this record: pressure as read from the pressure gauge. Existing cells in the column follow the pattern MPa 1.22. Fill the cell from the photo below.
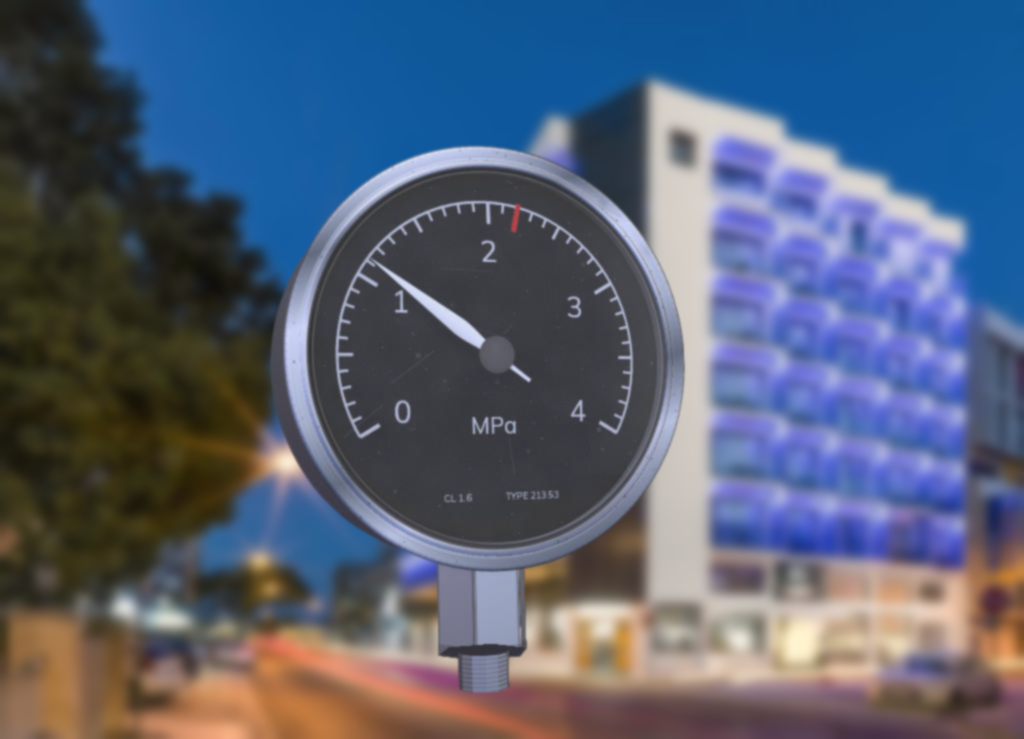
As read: MPa 1.1
